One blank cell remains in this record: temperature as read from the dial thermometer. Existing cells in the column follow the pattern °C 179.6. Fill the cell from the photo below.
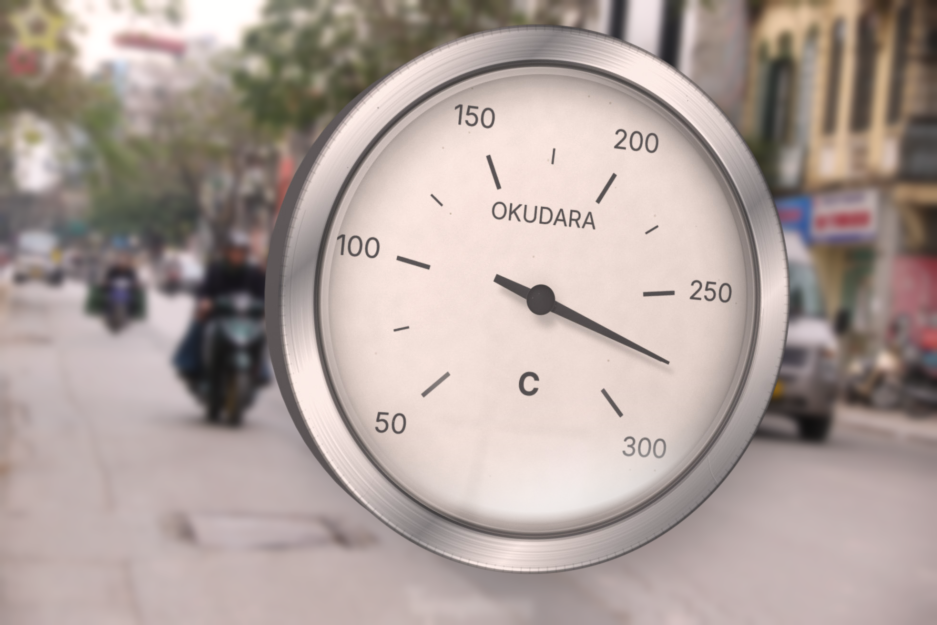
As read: °C 275
